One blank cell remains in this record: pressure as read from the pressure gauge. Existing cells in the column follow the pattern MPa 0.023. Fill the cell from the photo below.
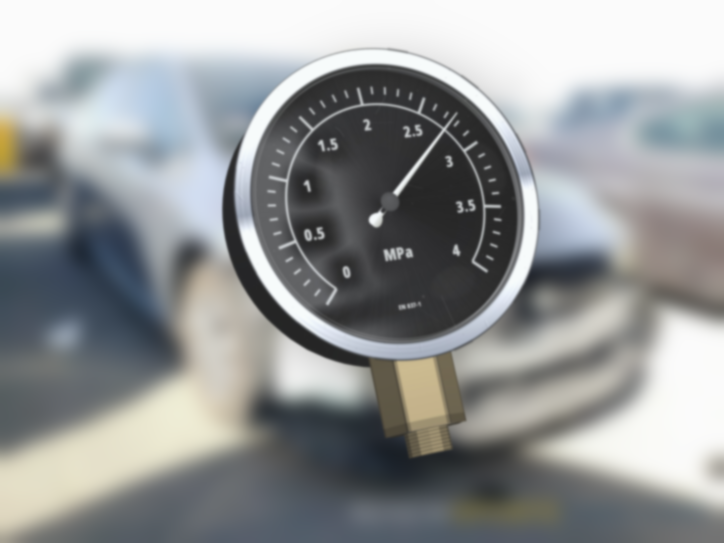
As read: MPa 2.75
